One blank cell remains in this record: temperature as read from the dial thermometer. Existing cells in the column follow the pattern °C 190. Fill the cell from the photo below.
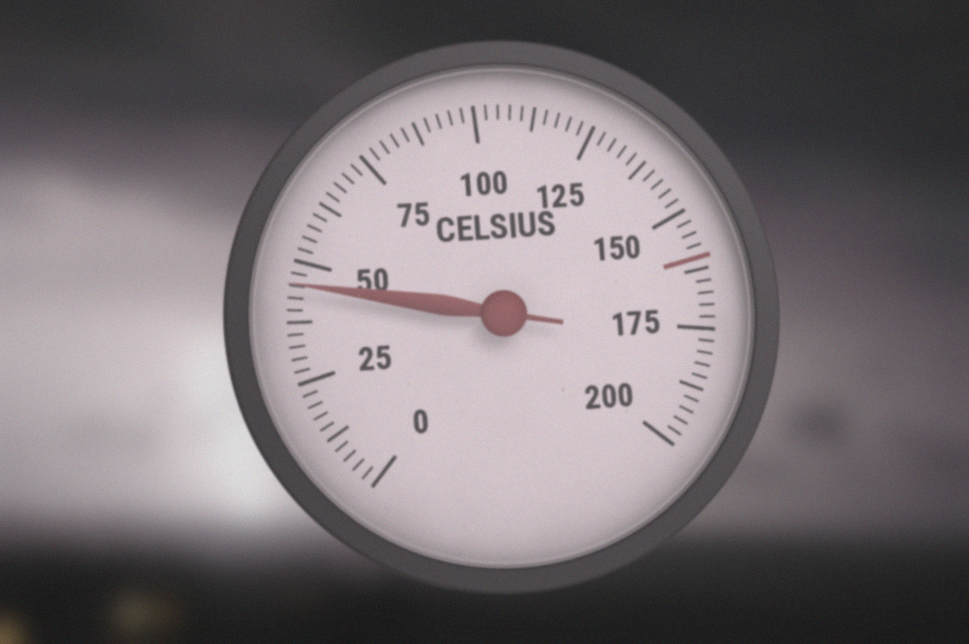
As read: °C 45
